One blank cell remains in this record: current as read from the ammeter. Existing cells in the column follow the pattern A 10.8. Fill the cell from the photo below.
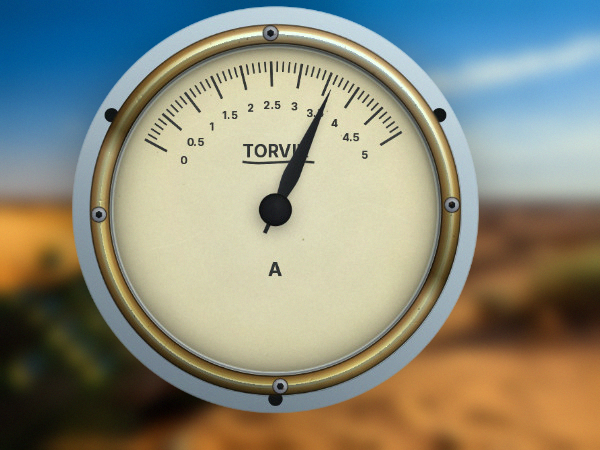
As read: A 3.6
